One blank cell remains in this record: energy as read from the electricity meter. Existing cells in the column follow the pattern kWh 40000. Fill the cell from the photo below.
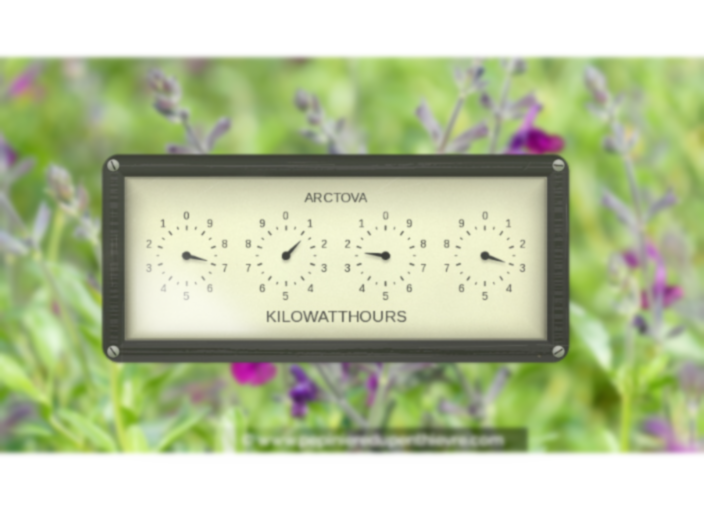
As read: kWh 7123
